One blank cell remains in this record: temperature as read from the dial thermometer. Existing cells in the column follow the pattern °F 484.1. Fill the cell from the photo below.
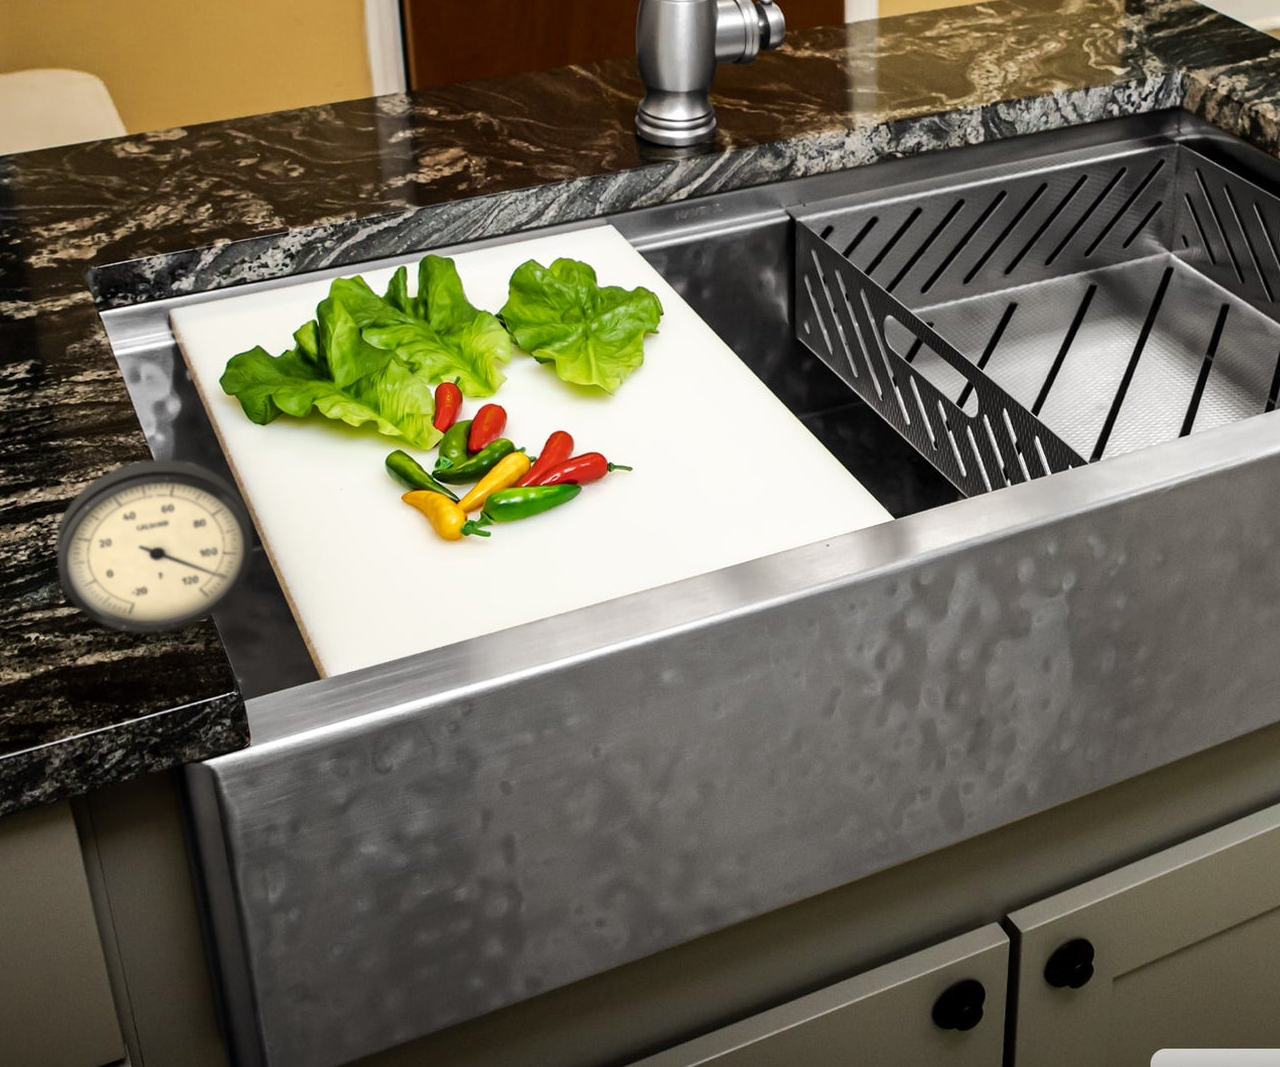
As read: °F 110
